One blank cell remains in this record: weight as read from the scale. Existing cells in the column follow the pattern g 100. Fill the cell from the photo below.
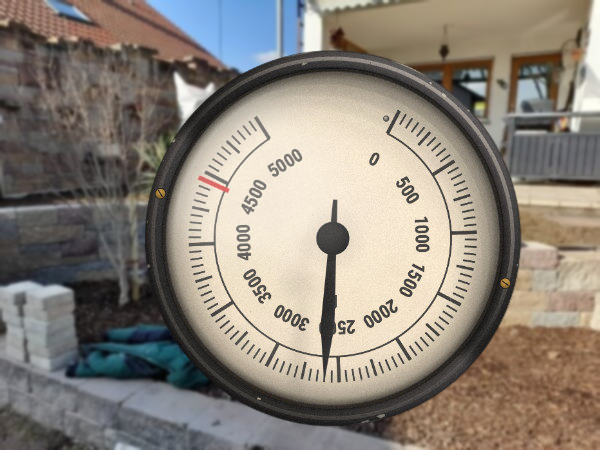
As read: g 2600
